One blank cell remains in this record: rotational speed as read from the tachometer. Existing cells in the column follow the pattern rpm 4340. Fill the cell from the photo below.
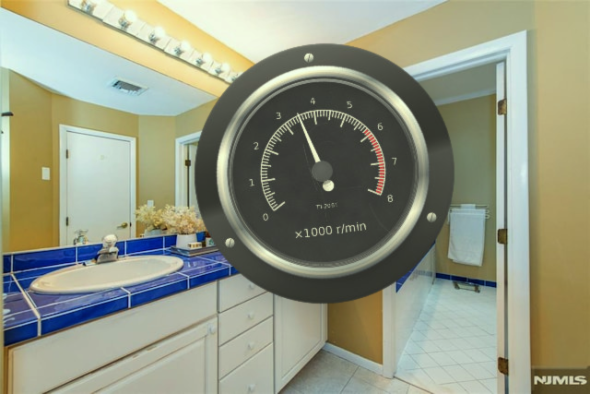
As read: rpm 3500
